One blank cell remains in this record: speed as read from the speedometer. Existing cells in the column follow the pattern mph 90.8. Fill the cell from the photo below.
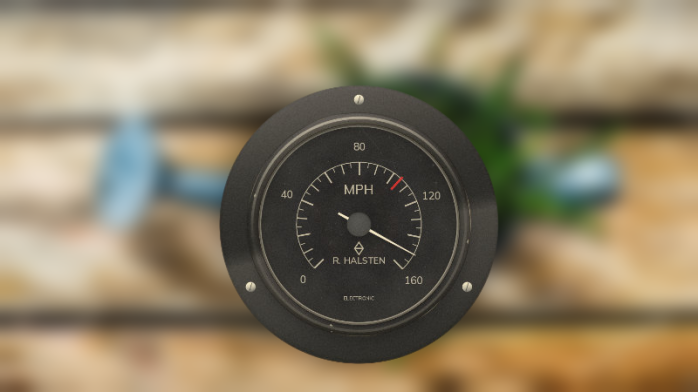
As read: mph 150
